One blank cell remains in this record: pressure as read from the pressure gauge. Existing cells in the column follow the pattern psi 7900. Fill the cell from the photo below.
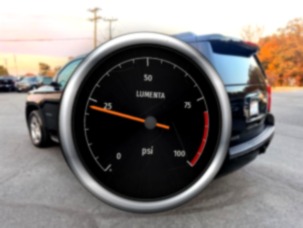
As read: psi 22.5
